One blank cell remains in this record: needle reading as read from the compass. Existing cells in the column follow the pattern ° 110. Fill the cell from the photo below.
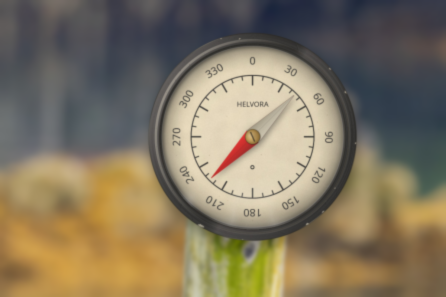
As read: ° 225
